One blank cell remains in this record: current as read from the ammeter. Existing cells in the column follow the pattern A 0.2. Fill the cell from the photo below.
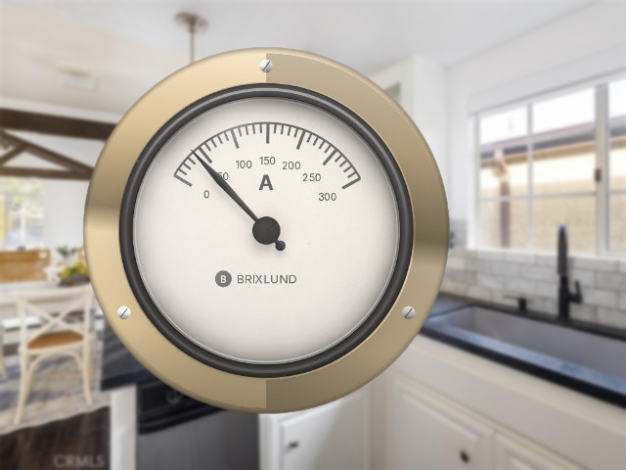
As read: A 40
